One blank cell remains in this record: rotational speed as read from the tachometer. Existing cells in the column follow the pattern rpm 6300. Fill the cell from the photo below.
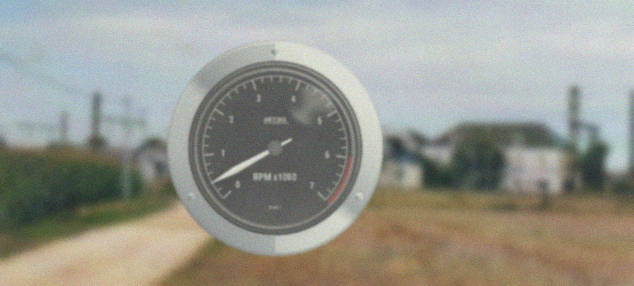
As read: rpm 400
